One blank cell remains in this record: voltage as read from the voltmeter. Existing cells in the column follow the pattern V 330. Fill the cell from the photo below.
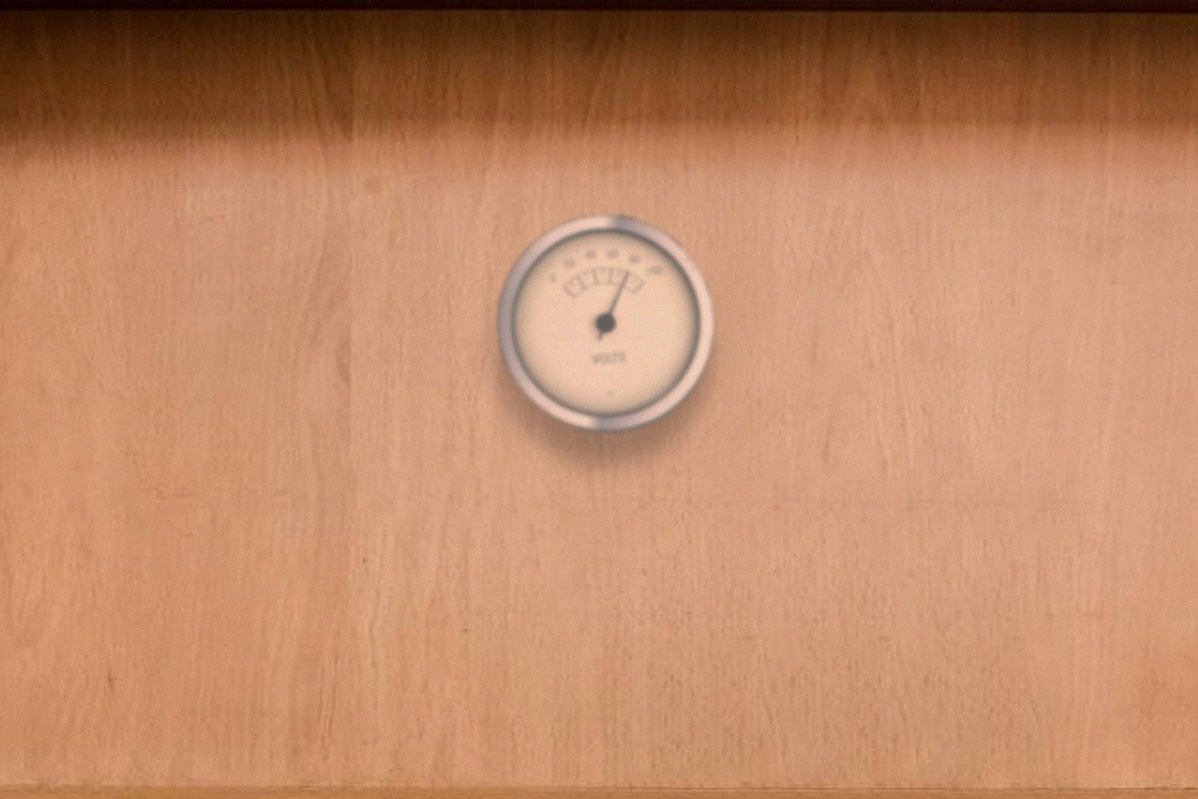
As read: V 80
